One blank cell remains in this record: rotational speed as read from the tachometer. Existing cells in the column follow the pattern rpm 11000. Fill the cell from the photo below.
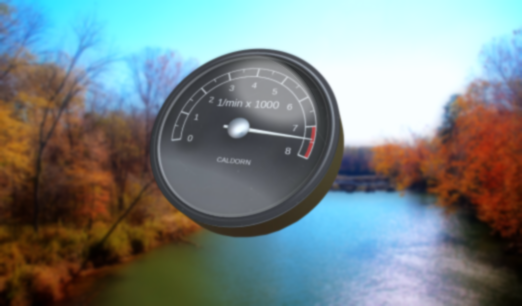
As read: rpm 7500
